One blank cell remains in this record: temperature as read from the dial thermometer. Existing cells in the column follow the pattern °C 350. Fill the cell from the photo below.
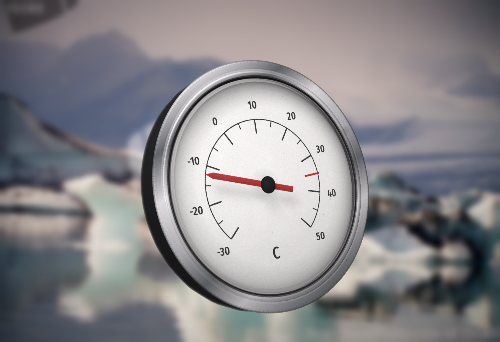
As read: °C -12.5
